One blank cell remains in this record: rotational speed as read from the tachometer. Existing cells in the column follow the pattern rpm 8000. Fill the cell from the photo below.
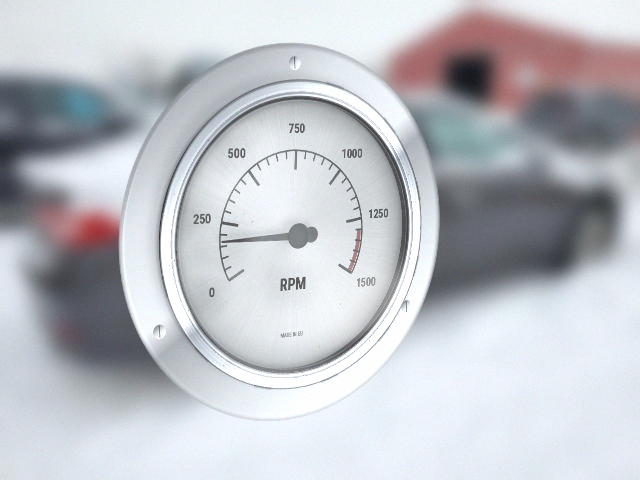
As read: rpm 175
